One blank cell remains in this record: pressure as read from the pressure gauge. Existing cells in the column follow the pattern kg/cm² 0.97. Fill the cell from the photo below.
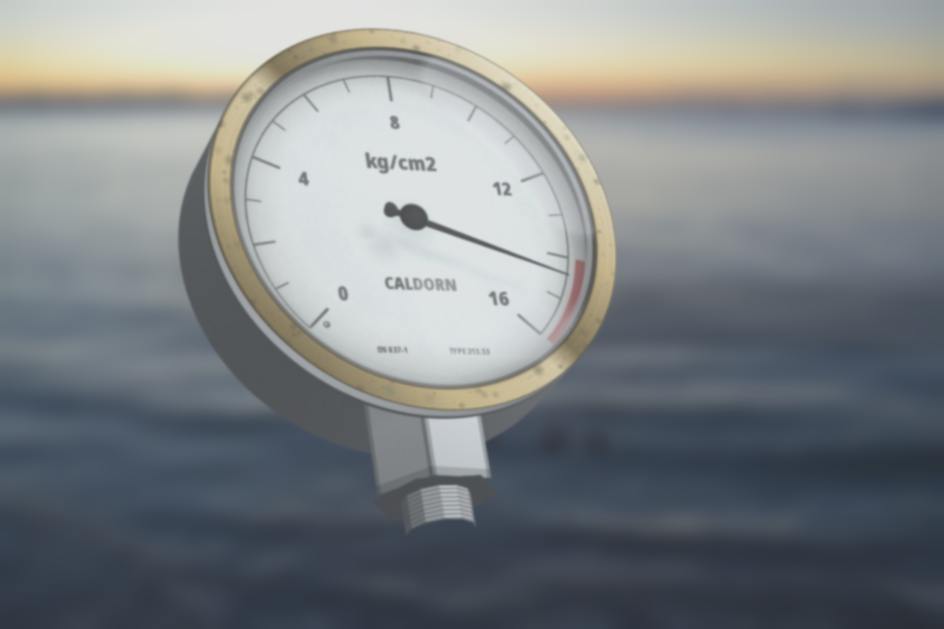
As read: kg/cm² 14.5
